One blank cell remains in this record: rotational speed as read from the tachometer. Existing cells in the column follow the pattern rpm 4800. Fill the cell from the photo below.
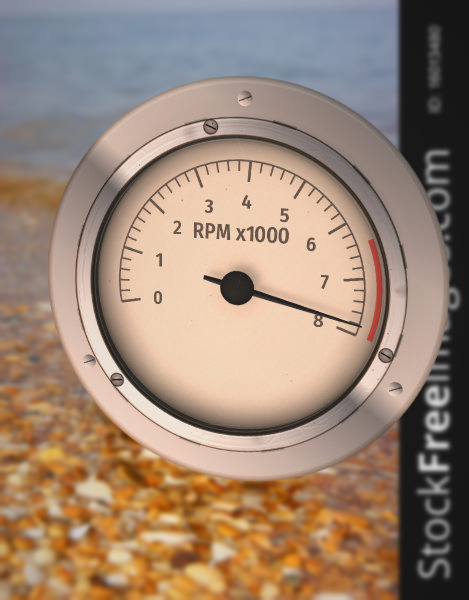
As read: rpm 7800
